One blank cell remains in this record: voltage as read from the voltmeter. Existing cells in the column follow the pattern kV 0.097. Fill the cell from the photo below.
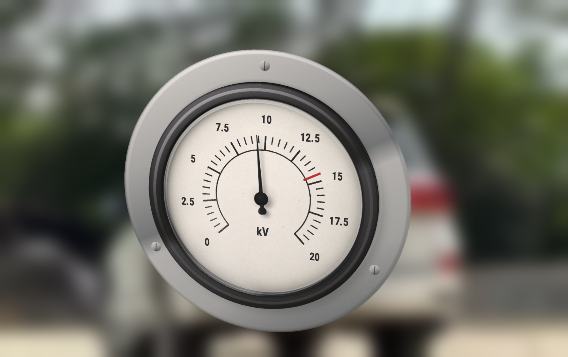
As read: kV 9.5
